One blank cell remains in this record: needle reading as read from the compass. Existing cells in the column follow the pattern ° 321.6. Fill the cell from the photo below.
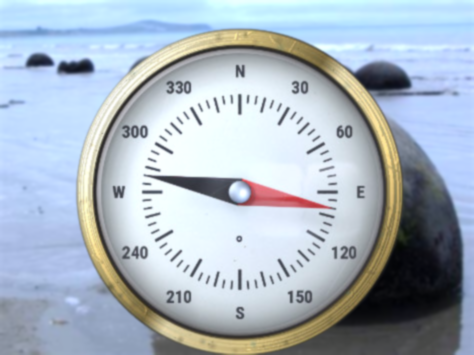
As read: ° 100
